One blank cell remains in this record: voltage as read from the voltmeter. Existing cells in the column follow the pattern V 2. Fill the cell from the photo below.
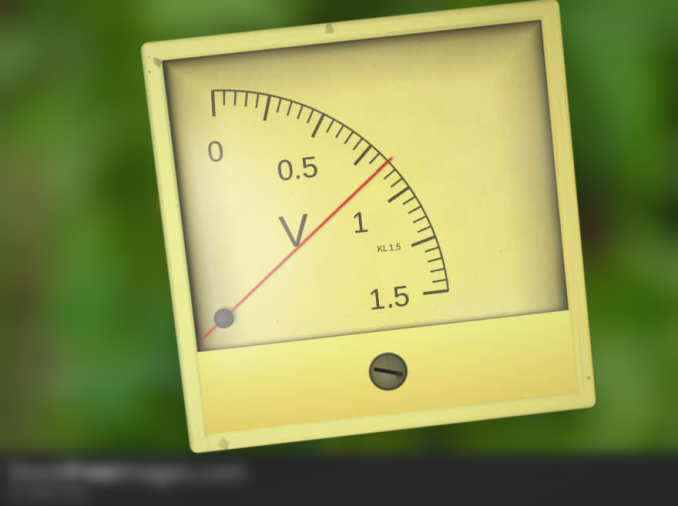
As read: V 0.85
